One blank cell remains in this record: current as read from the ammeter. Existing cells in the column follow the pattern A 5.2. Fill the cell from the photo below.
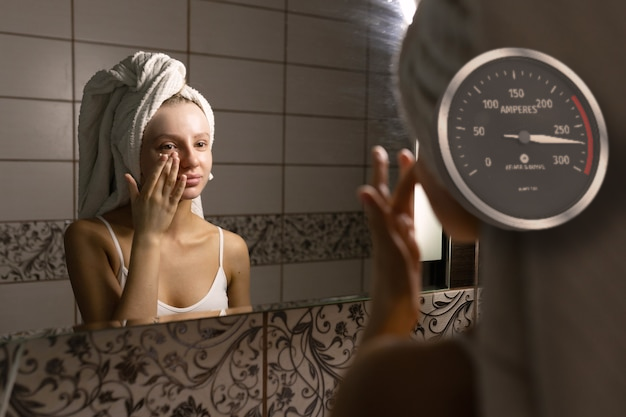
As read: A 270
